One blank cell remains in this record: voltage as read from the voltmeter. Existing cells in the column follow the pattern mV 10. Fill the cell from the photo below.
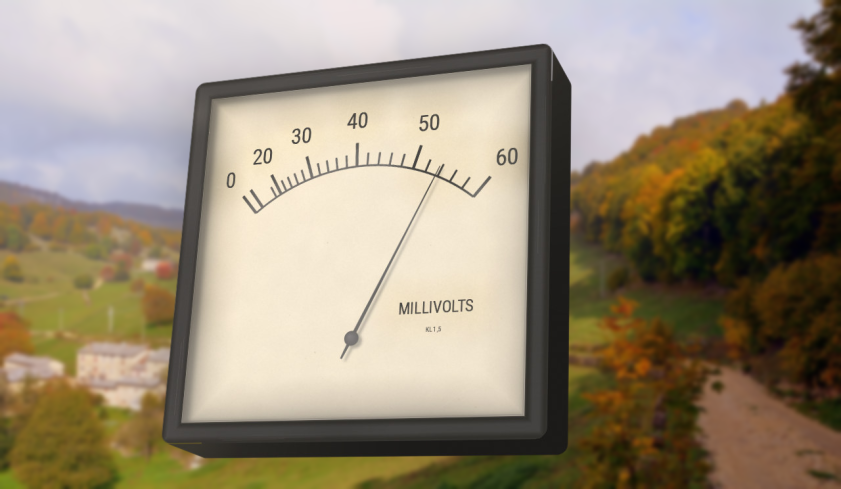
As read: mV 54
